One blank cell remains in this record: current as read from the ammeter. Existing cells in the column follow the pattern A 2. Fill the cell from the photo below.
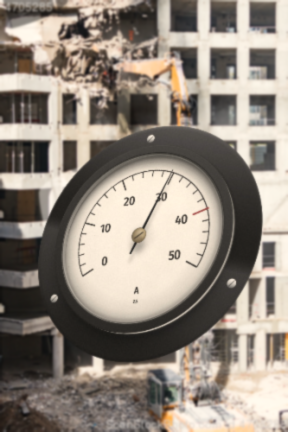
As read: A 30
